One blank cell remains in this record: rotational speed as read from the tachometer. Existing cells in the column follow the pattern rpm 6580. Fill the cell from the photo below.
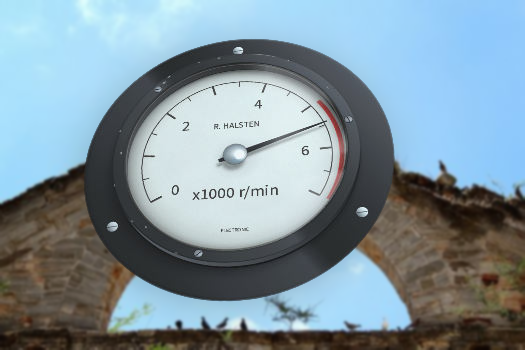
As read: rpm 5500
